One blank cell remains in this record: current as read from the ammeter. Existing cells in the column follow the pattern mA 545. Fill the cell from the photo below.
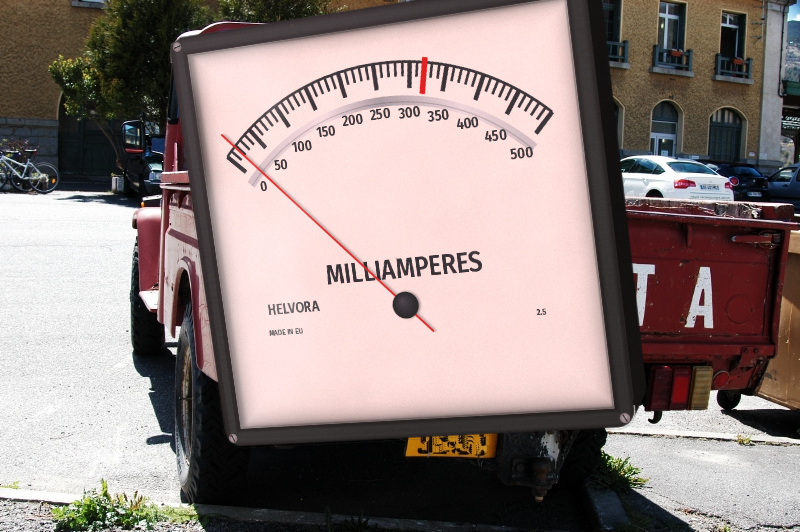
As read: mA 20
